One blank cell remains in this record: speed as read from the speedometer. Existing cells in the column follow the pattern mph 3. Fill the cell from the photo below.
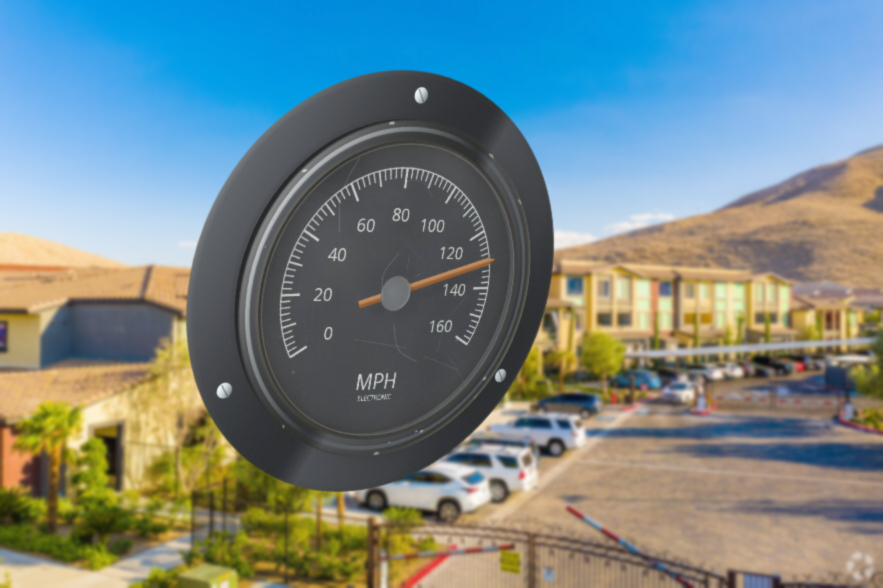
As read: mph 130
